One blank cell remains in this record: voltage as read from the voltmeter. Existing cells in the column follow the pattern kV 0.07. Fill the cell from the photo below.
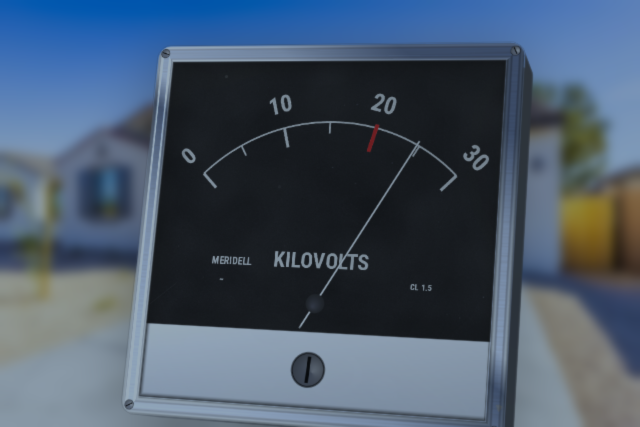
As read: kV 25
